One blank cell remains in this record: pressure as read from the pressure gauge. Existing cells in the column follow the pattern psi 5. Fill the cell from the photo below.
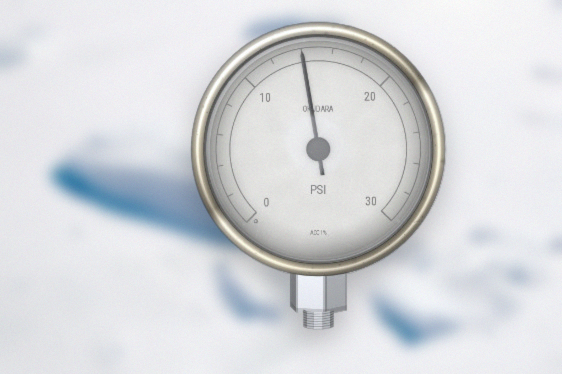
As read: psi 14
